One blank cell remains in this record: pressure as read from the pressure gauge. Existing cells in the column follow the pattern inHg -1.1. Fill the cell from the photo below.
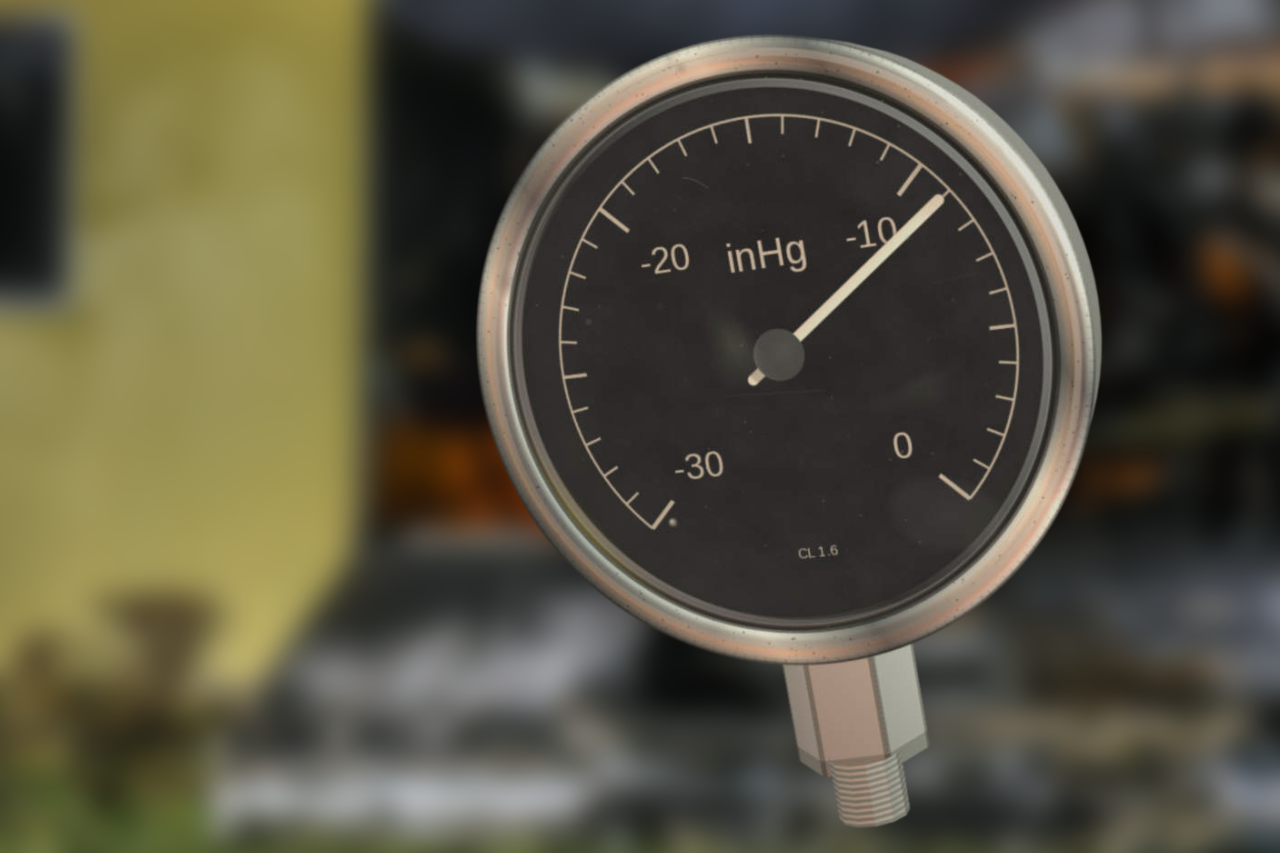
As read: inHg -9
